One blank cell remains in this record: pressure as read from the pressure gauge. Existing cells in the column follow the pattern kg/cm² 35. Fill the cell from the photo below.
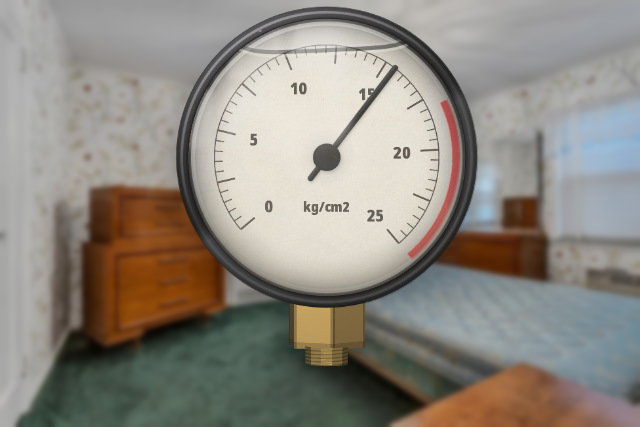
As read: kg/cm² 15.5
